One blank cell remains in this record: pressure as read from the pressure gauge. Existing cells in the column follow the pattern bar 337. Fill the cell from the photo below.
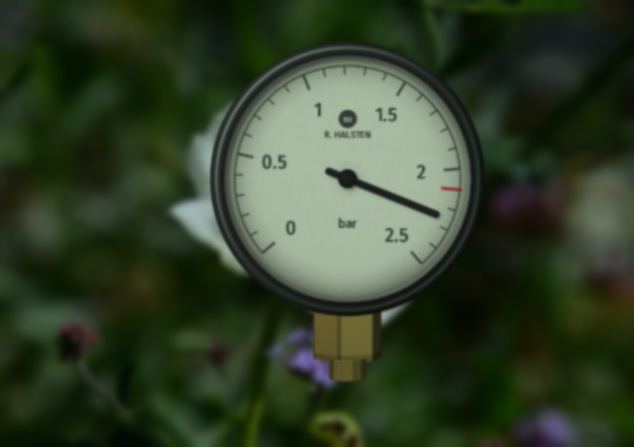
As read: bar 2.25
